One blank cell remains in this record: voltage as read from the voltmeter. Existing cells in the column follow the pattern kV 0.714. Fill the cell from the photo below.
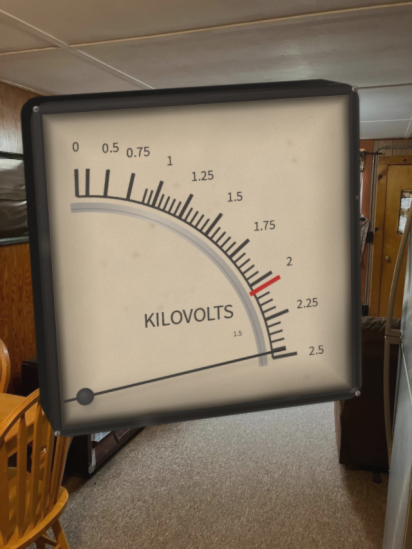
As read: kV 2.45
